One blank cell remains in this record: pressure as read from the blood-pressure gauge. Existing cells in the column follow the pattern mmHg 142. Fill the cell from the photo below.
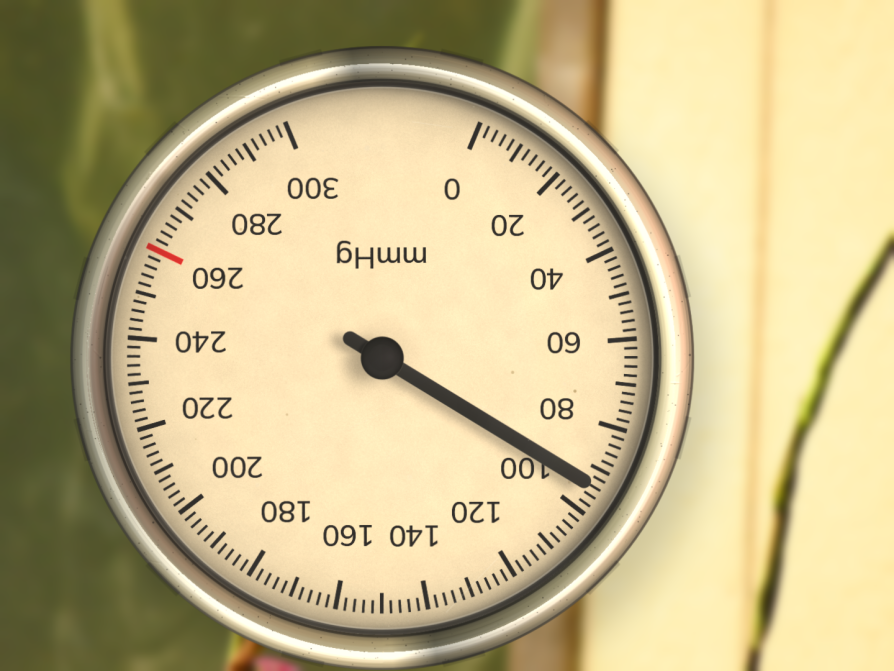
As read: mmHg 94
